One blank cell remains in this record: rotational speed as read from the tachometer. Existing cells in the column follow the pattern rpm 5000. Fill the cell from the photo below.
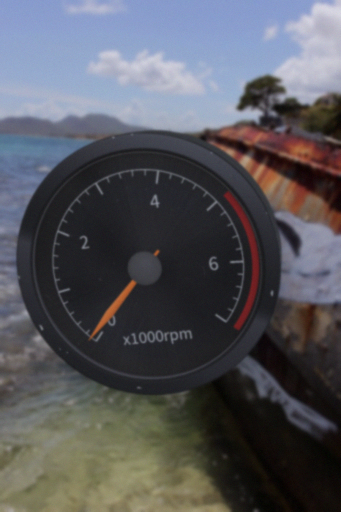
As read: rpm 100
